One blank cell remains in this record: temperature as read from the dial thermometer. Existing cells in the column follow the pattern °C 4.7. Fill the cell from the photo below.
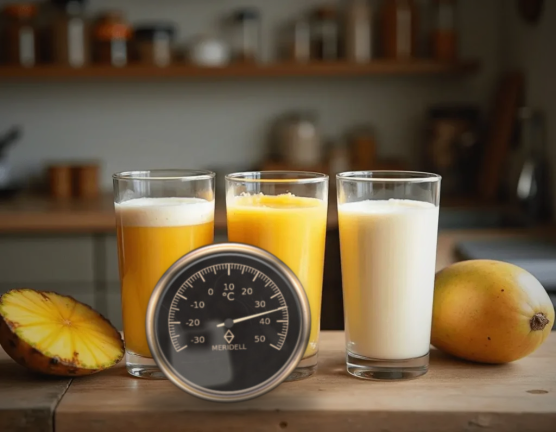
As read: °C 35
